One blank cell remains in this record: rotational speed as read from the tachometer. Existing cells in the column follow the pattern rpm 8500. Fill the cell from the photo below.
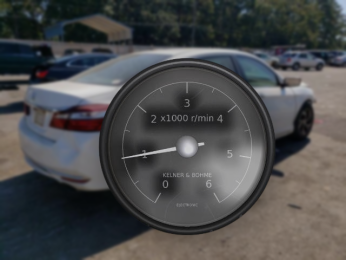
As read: rpm 1000
